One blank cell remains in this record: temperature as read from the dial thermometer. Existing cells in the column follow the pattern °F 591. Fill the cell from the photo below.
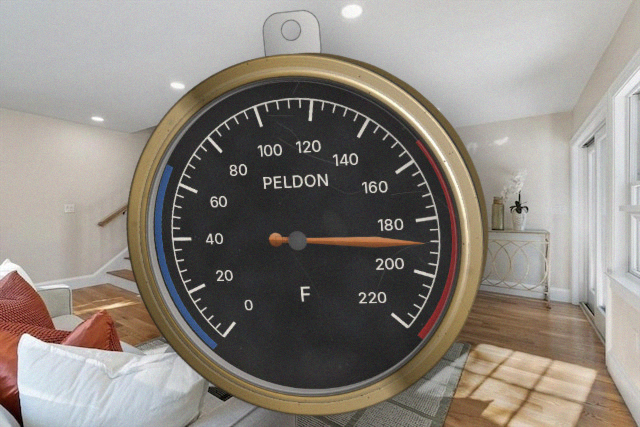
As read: °F 188
